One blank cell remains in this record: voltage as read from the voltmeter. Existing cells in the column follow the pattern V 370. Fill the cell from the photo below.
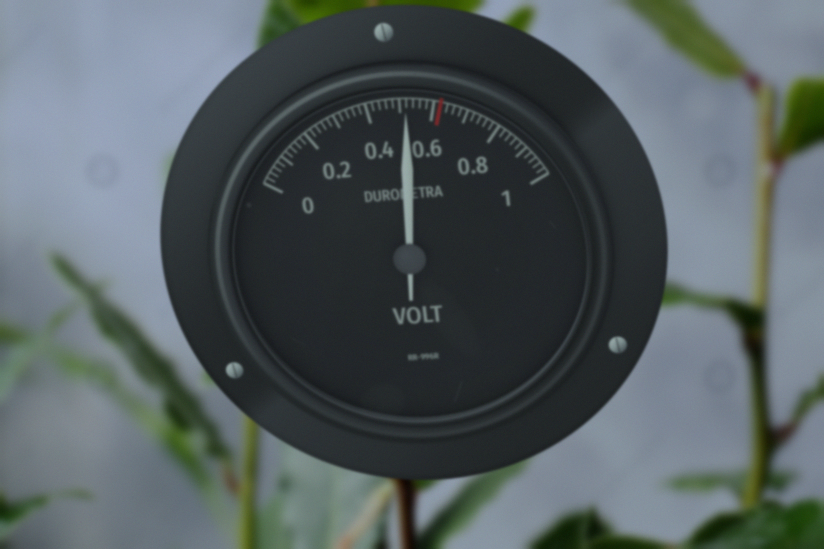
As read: V 0.52
